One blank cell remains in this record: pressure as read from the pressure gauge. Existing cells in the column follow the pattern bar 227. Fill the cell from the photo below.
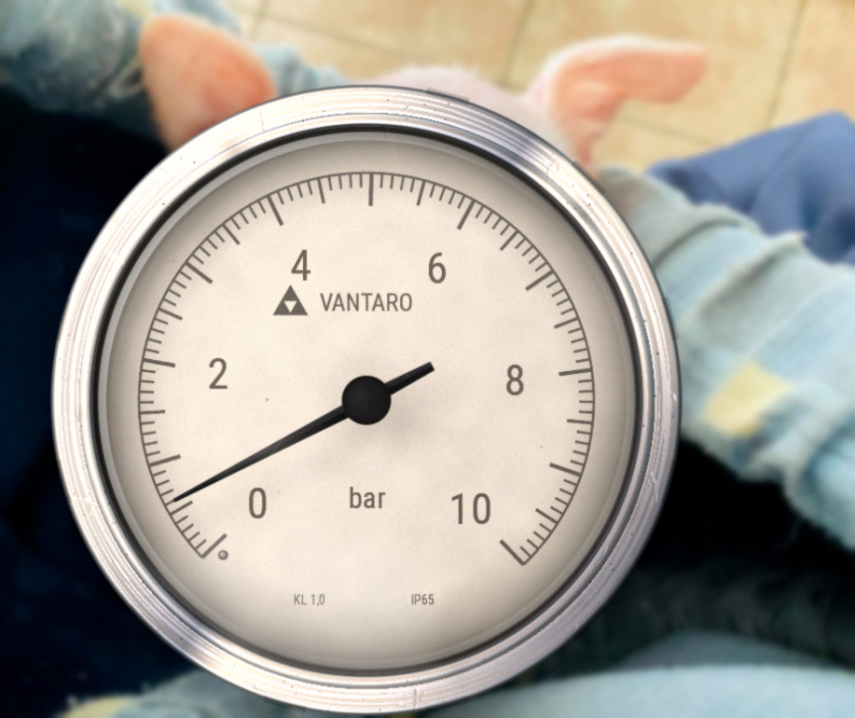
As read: bar 0.6
